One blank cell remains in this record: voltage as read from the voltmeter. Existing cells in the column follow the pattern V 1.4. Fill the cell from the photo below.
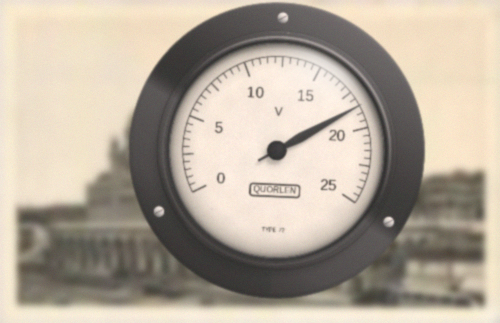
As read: V 18.5
